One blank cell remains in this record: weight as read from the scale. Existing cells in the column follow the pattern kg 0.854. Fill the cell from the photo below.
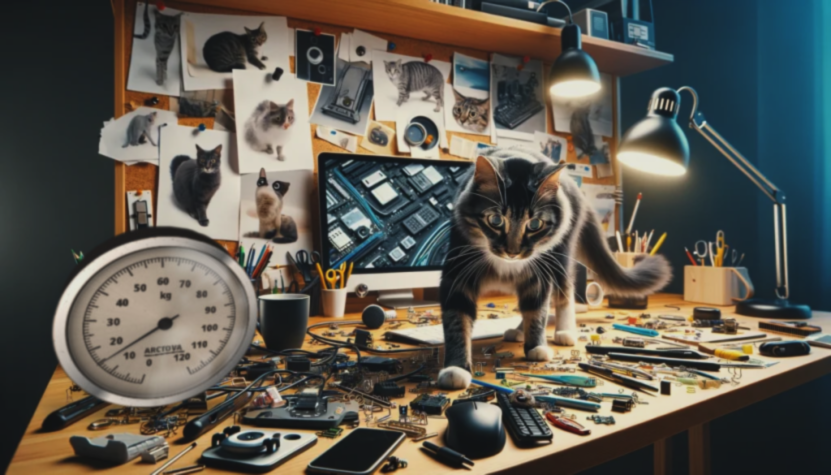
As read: kg 15
